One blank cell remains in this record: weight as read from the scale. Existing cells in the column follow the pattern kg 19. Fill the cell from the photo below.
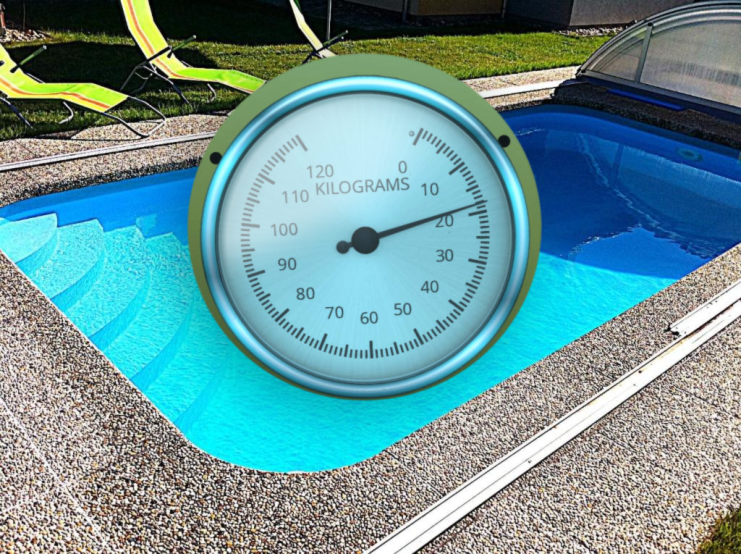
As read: kg 18
